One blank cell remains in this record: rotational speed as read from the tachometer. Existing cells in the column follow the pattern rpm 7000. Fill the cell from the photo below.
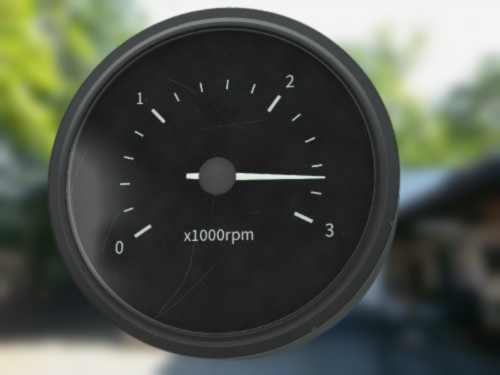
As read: rpm 2700
